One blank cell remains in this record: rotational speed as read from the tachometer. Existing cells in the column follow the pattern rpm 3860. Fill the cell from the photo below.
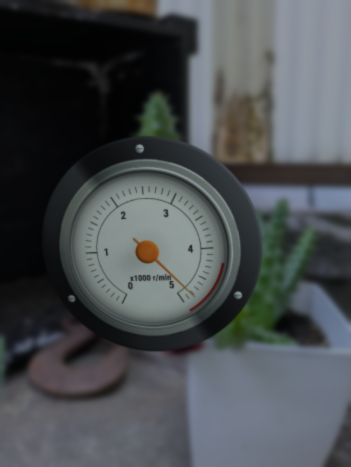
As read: rpm 4800
